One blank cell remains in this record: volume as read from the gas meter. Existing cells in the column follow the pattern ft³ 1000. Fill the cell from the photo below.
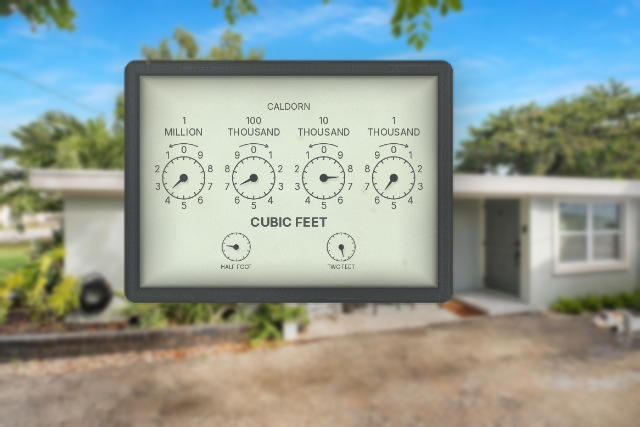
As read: ft³ 367600
